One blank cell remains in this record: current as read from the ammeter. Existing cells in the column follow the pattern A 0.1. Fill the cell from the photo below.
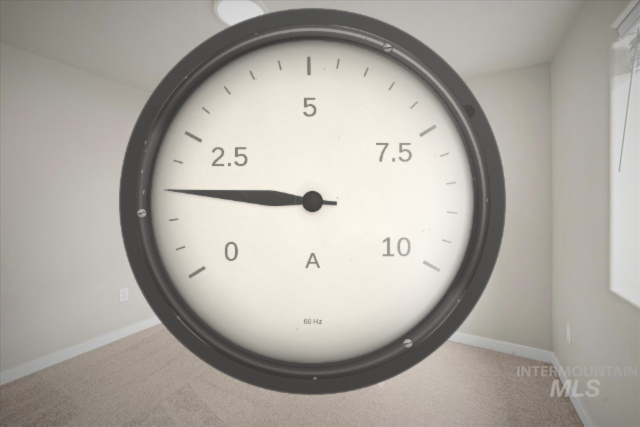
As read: A 1.5
